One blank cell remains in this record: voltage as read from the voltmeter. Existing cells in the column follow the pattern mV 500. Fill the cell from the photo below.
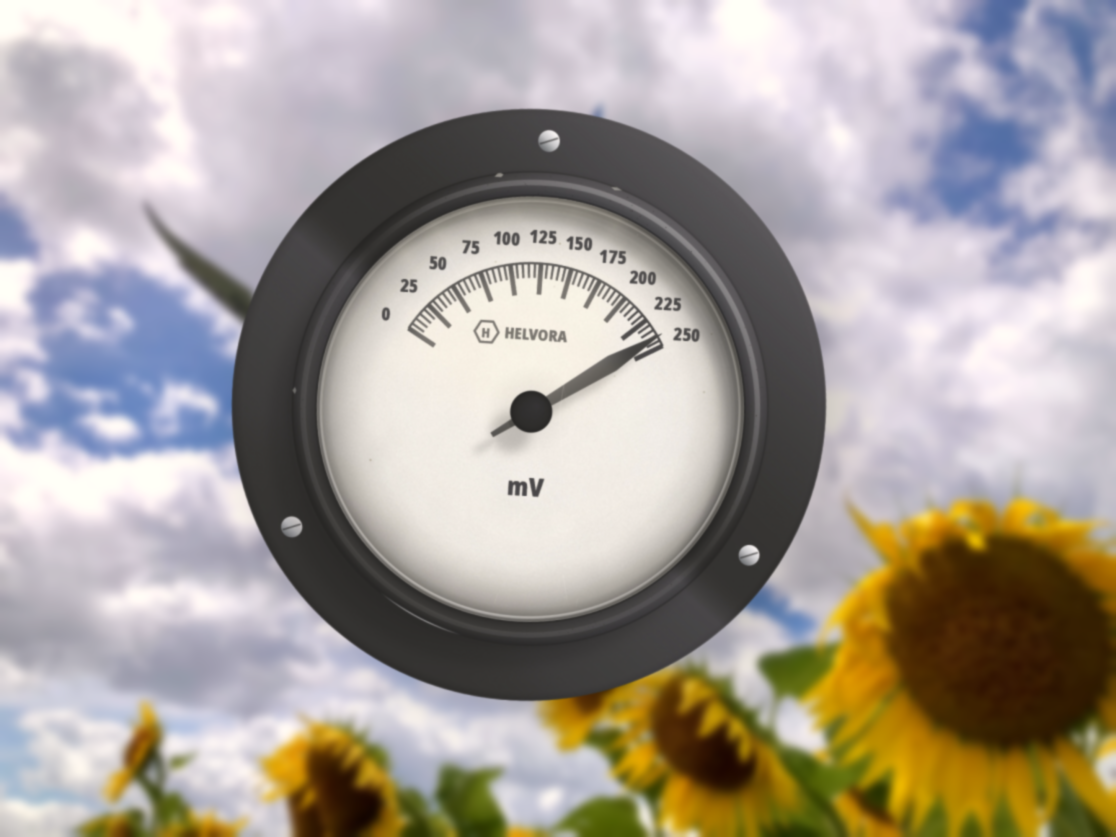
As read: mV 240
